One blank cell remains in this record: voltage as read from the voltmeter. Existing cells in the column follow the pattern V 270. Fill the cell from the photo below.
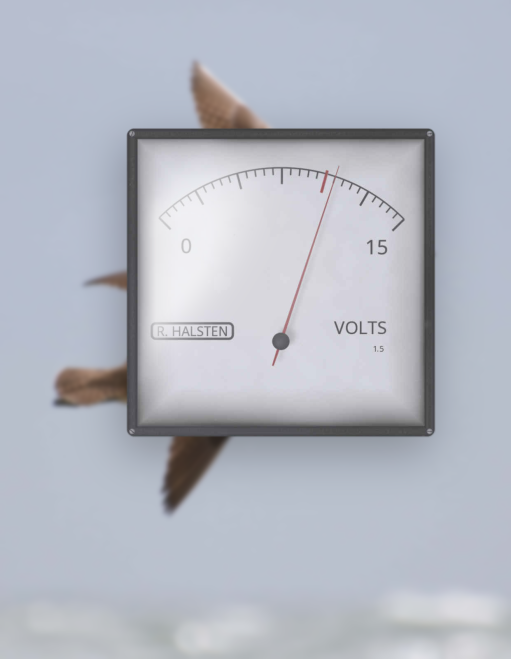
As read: V 10.5
